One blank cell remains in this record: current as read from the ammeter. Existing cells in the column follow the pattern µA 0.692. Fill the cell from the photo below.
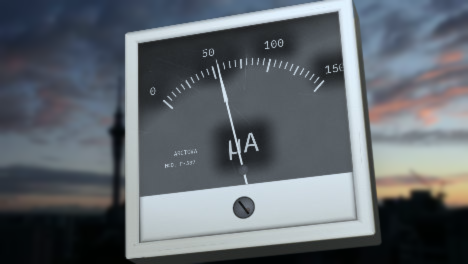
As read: µA 55
